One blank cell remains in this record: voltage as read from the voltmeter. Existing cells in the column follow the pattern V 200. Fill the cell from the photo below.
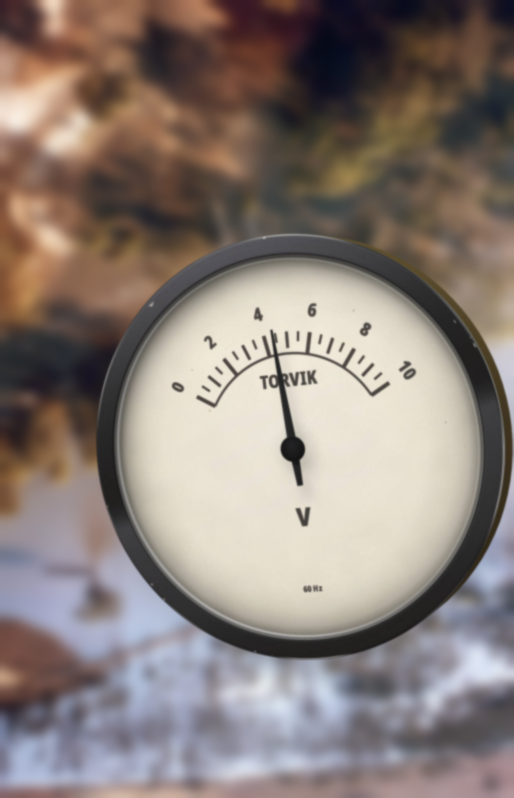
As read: V 4.5
